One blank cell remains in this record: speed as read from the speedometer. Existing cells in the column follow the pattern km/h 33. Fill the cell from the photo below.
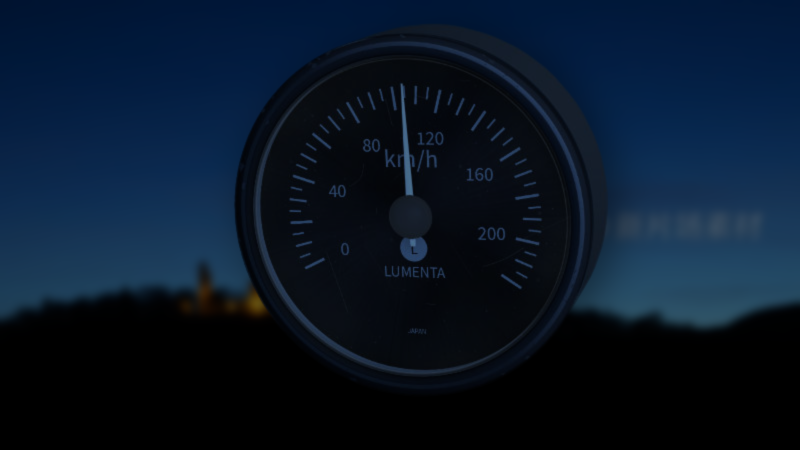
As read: km/h 105
